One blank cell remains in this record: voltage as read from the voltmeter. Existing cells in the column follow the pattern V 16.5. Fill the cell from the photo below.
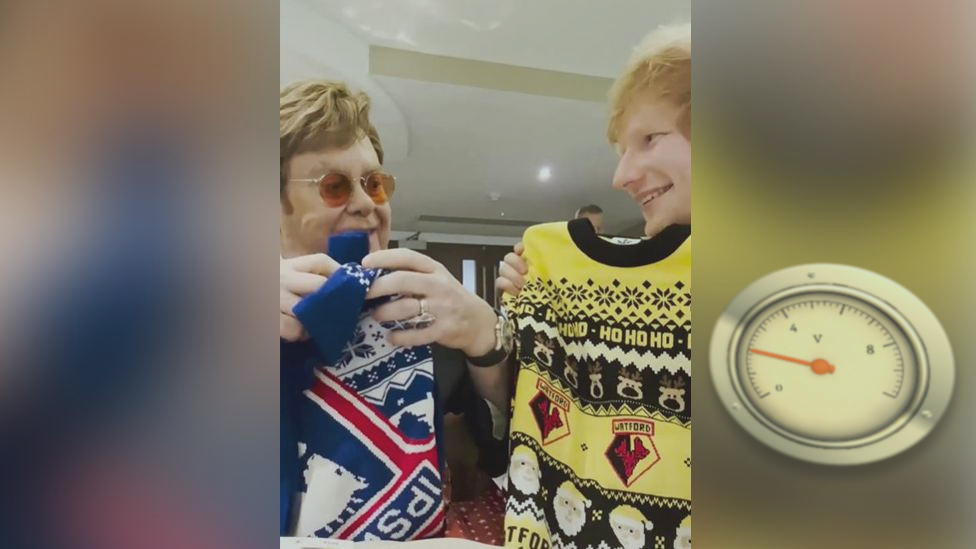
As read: V 2
